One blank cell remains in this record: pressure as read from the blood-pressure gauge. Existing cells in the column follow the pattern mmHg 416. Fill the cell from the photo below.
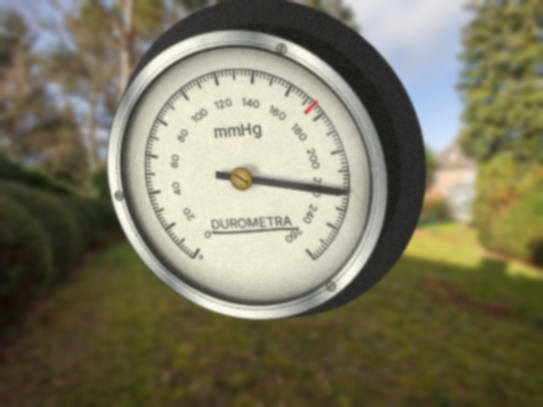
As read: mmHg 220
